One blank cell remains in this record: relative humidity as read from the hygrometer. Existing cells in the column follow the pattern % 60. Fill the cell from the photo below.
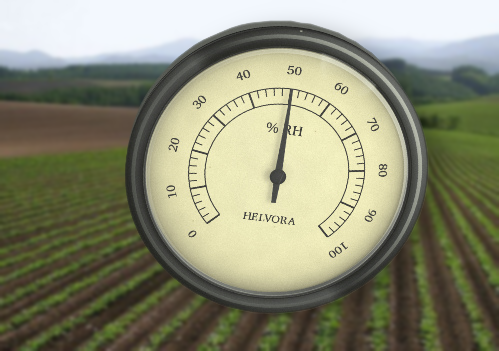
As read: % 50
